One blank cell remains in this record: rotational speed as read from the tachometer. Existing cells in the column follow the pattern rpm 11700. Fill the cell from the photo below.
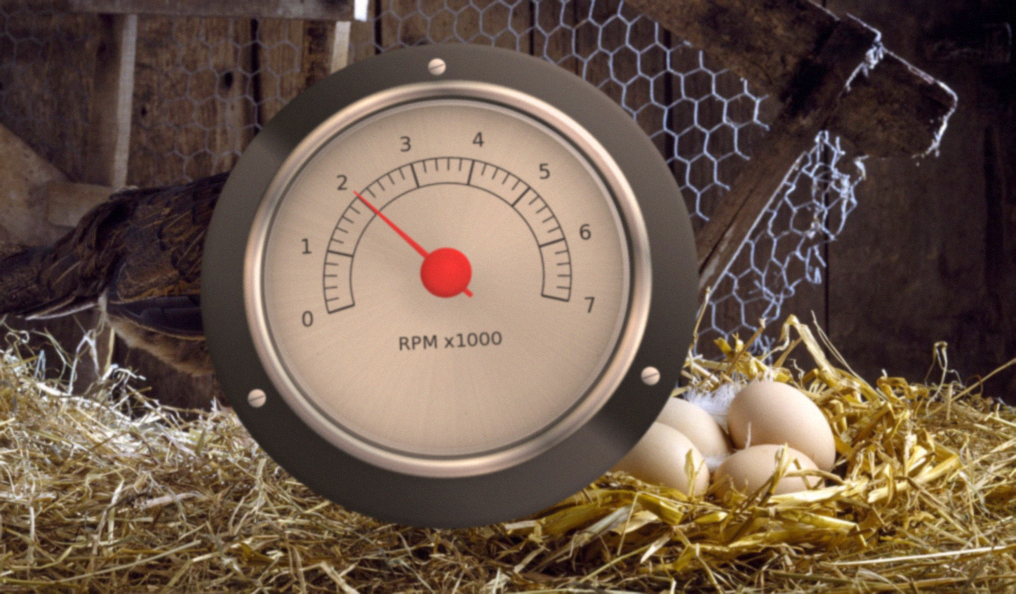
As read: rpm 2000
